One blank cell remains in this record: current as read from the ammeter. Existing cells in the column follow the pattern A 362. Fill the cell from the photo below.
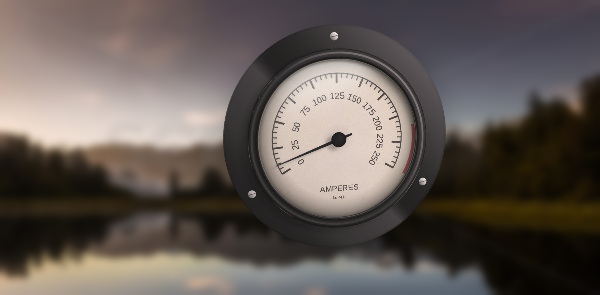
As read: A 10
